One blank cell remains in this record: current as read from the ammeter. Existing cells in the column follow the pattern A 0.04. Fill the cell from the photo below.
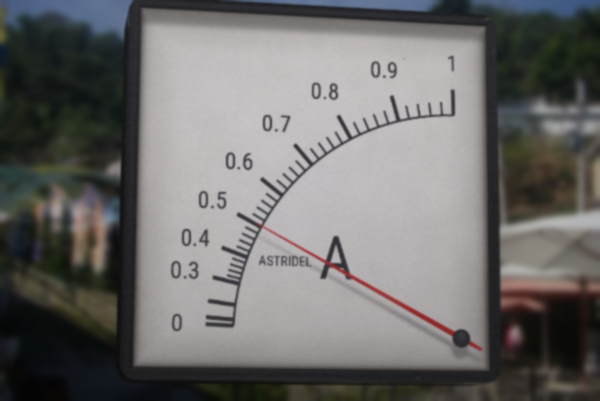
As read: A 0.5
